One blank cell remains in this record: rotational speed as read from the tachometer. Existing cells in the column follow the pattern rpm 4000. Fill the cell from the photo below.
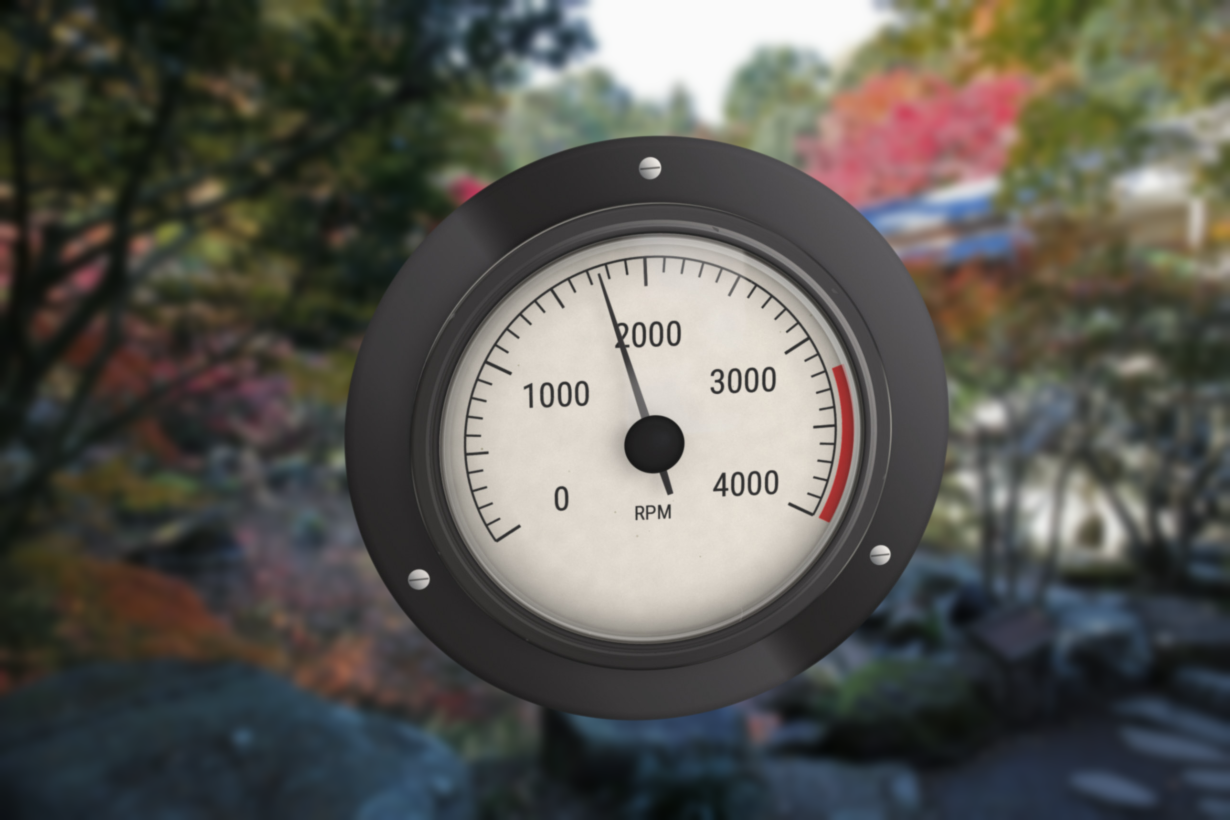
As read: rpm 1750
